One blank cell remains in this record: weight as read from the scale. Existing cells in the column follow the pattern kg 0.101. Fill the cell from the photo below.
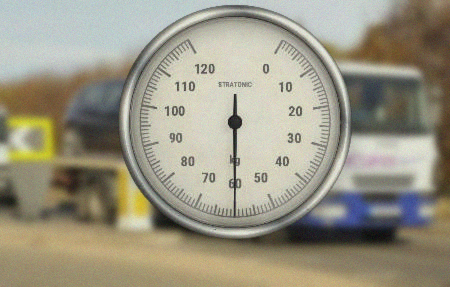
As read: kg 60
